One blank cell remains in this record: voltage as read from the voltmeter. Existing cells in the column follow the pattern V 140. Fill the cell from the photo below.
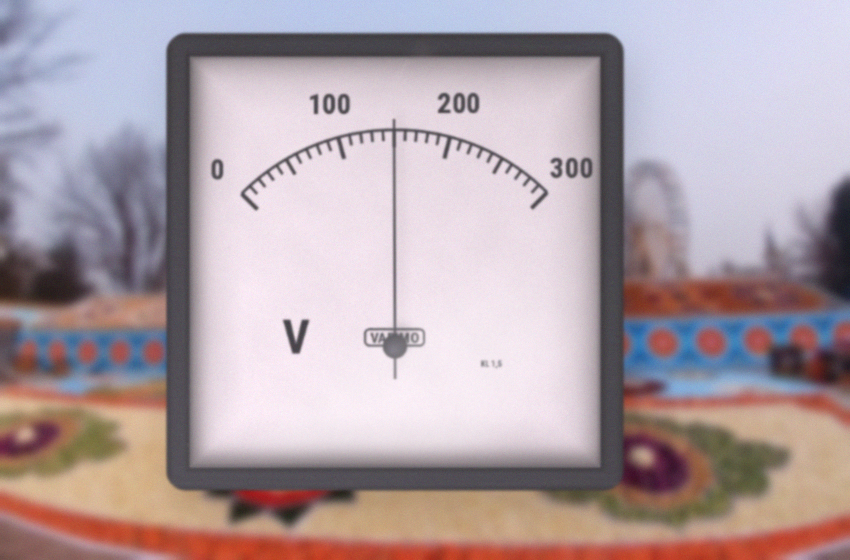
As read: V 150
